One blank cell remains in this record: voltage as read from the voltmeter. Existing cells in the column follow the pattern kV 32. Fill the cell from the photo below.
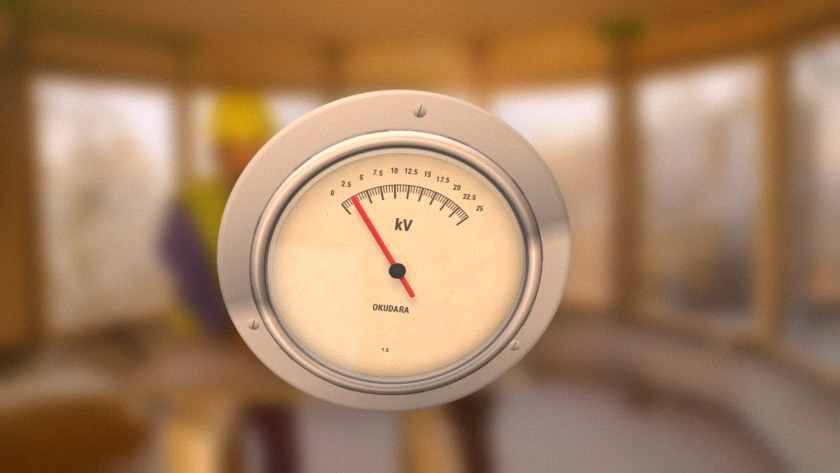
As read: kV 2.5
